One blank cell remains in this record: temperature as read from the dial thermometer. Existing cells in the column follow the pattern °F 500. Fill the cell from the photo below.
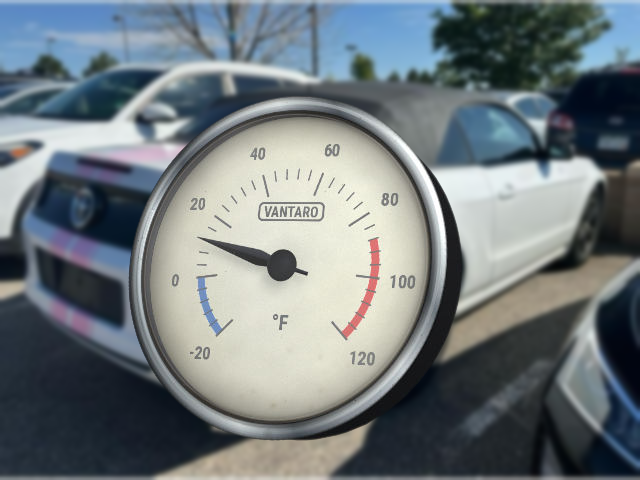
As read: °F 12
